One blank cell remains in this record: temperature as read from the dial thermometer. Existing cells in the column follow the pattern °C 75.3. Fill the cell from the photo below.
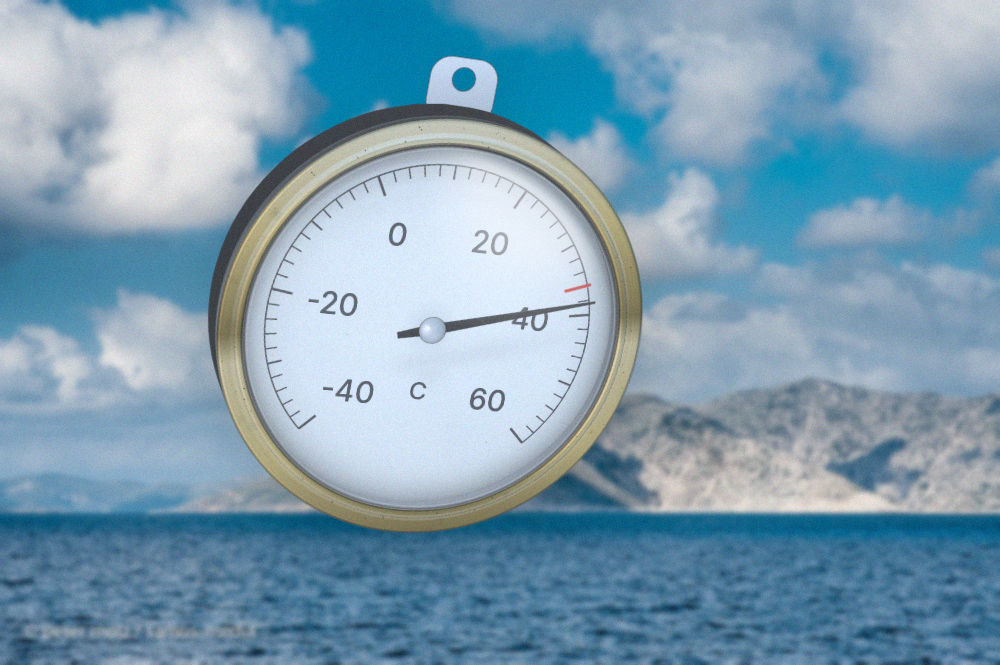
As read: °C 38
